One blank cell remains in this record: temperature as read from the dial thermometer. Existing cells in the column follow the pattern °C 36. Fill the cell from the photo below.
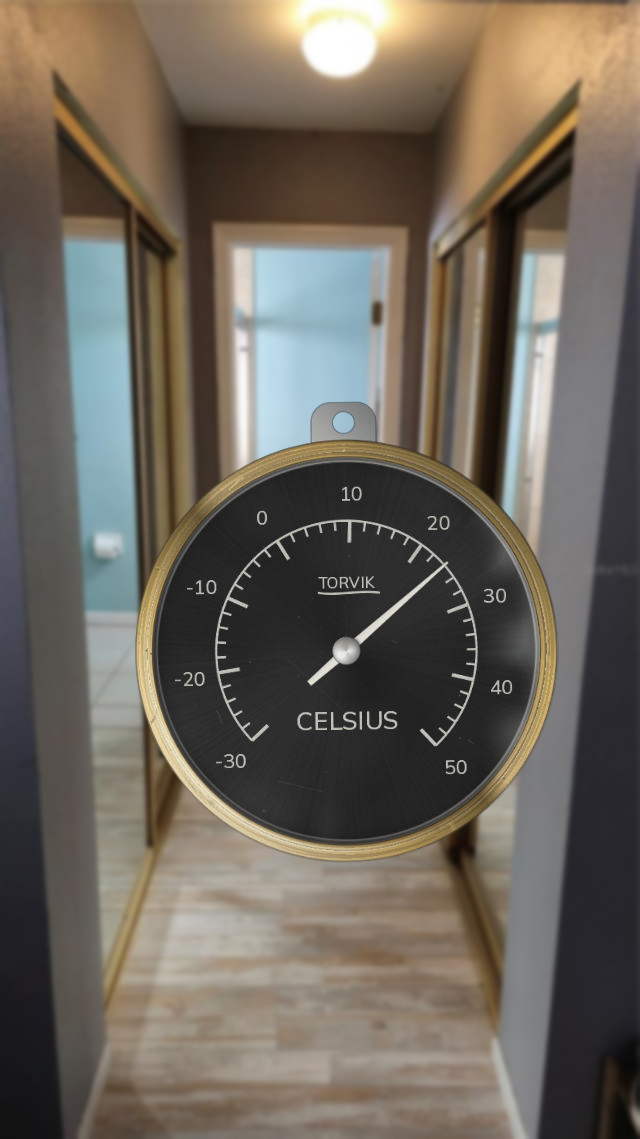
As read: °C 24
